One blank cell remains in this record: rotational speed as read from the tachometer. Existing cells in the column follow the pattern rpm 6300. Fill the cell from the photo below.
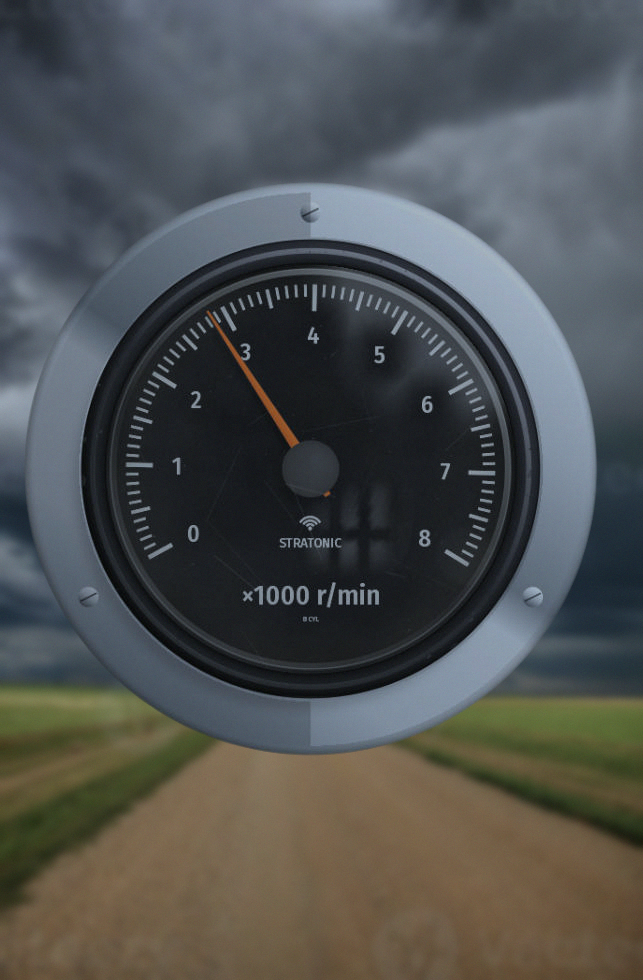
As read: rpm 2850
